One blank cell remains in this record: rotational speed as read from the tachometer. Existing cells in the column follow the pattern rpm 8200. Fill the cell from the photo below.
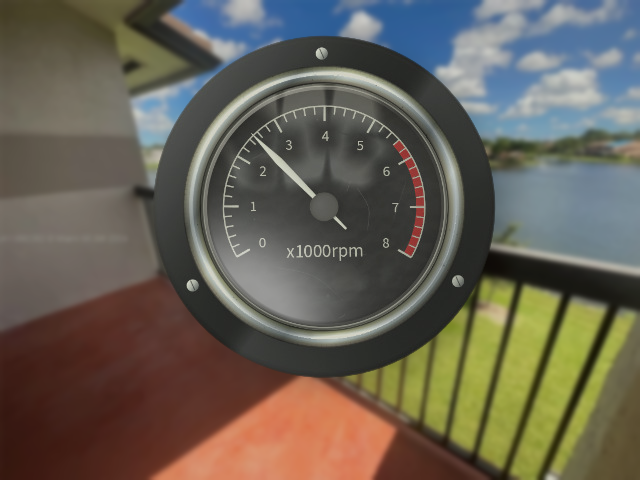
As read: rpm 2500
